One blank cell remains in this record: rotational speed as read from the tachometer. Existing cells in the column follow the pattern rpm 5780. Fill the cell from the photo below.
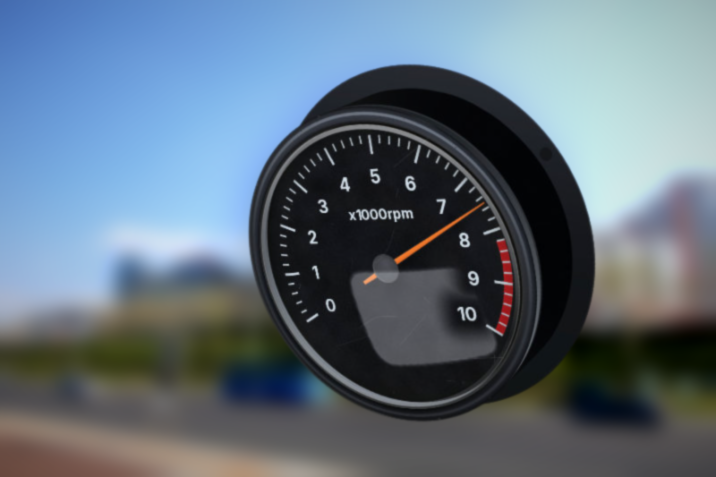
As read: rpm 7500
